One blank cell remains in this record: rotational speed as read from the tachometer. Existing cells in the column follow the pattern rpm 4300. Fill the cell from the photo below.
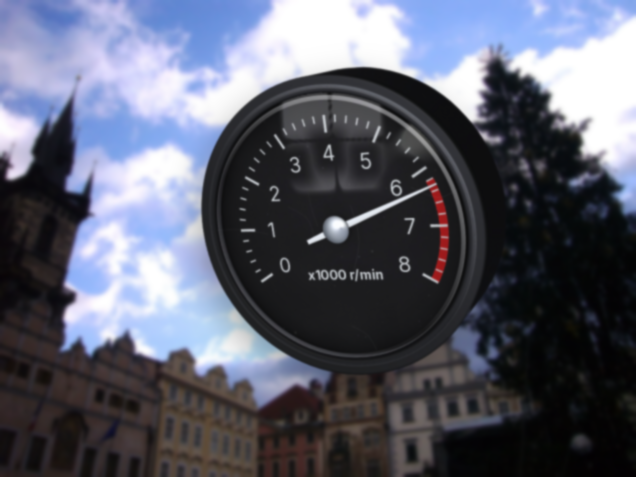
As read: rpm 6300
